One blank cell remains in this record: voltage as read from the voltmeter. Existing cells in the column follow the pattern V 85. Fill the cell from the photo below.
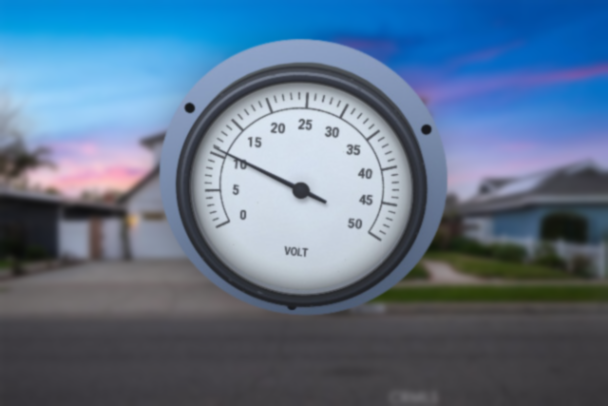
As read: V 11
